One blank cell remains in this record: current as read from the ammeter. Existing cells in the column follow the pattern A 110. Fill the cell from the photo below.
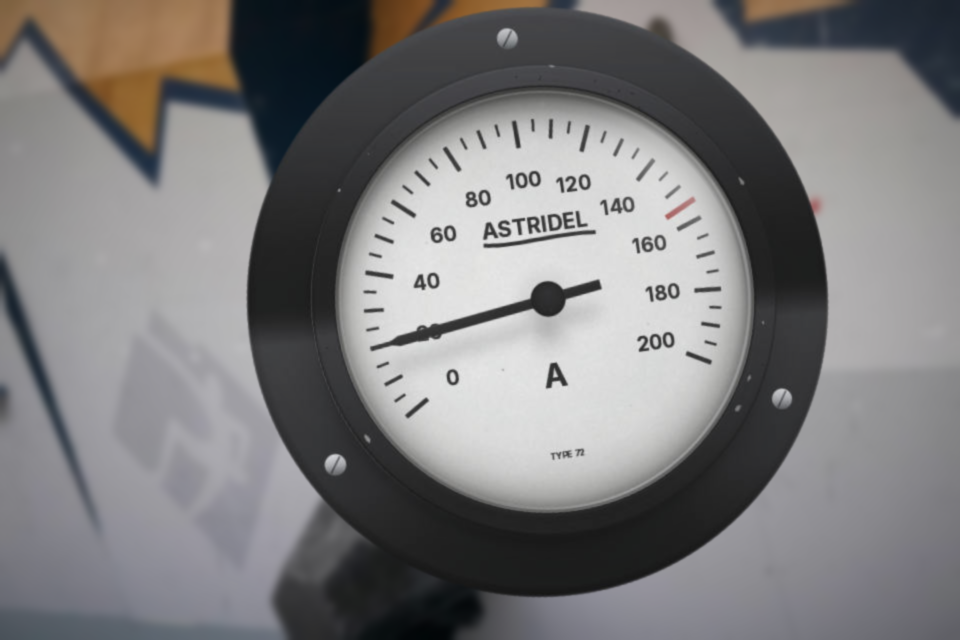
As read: A 20
